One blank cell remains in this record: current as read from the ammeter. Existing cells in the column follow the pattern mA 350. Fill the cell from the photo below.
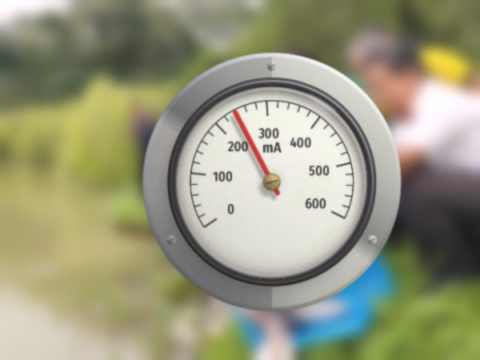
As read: mA 240
